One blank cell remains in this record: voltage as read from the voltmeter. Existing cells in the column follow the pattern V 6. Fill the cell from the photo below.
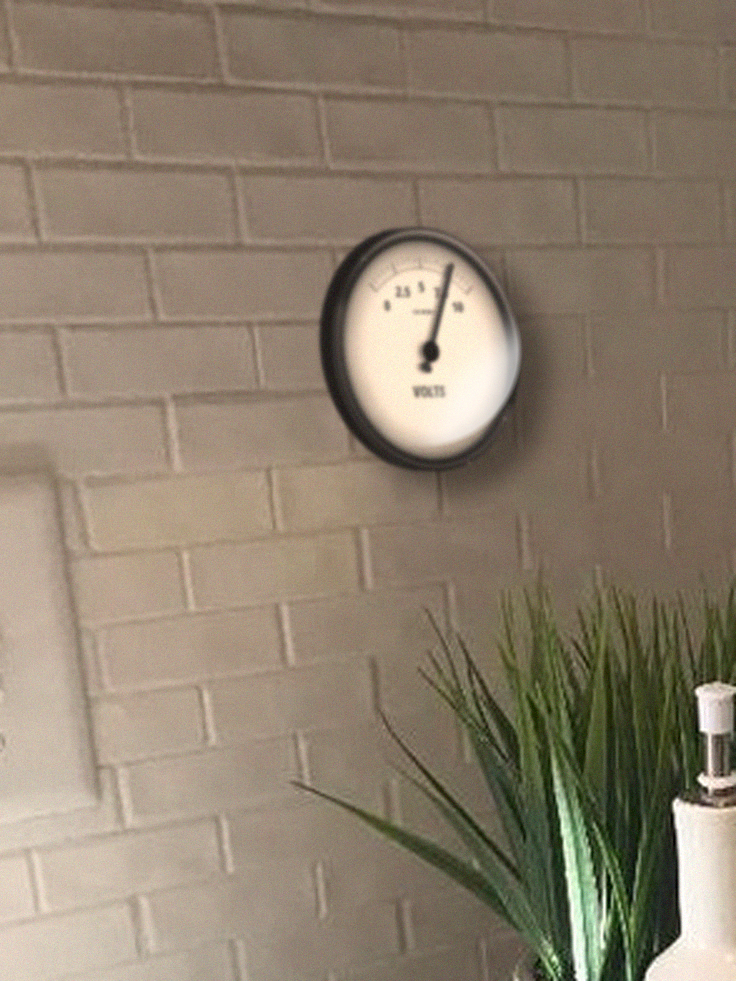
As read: V 7.5
